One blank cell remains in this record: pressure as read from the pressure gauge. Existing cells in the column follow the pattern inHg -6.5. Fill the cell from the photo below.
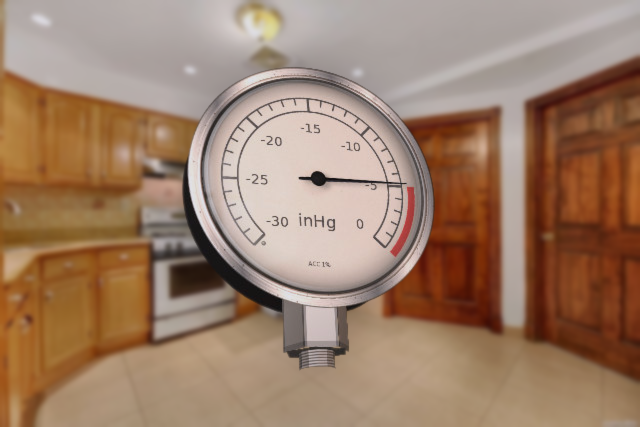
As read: inHg -5
